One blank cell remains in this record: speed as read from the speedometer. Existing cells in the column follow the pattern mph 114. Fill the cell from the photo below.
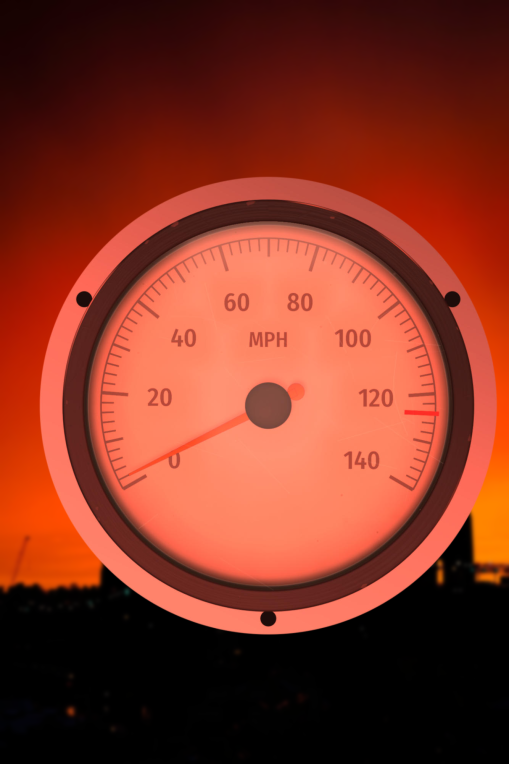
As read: mph 2
